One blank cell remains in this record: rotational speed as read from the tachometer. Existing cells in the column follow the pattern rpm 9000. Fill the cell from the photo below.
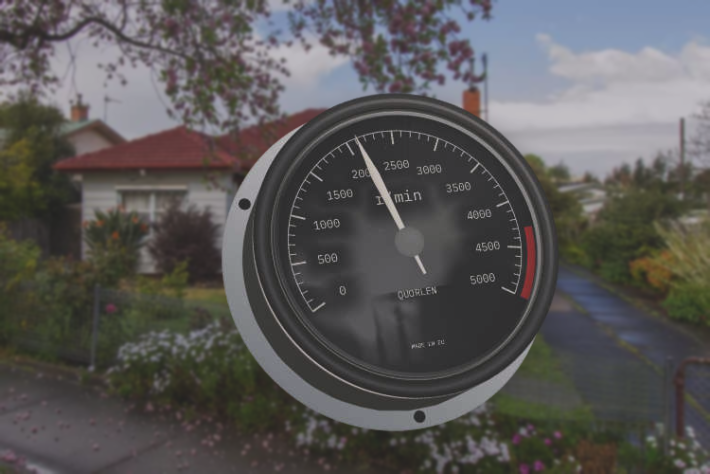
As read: rpm 2100
